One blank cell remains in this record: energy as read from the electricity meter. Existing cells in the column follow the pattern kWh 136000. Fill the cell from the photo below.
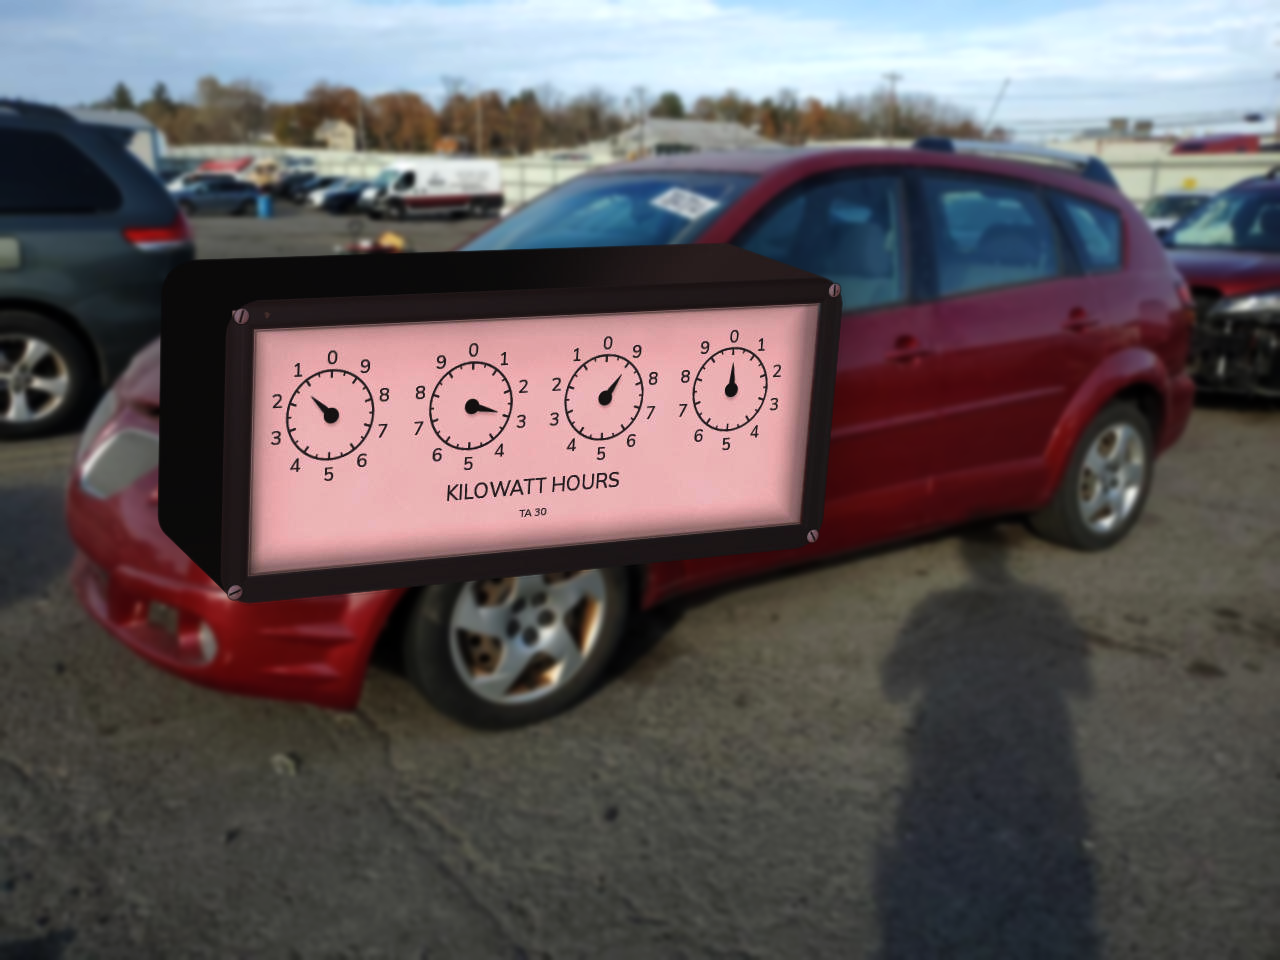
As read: kWh 1290
